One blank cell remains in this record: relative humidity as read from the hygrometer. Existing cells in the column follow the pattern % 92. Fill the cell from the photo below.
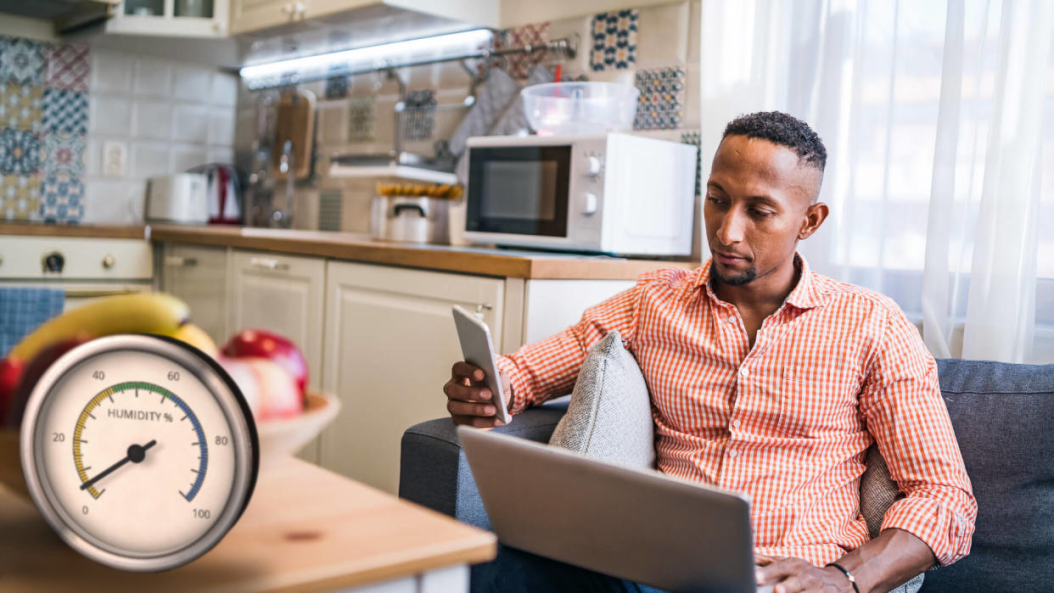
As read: % 5
